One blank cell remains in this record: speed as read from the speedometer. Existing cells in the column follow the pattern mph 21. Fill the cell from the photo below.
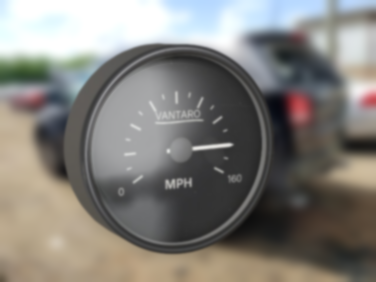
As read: mph 140
